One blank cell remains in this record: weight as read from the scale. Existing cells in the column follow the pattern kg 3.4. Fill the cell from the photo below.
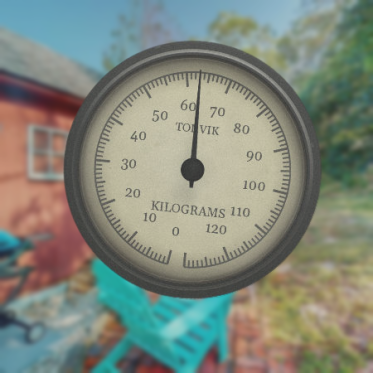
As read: kg 63
